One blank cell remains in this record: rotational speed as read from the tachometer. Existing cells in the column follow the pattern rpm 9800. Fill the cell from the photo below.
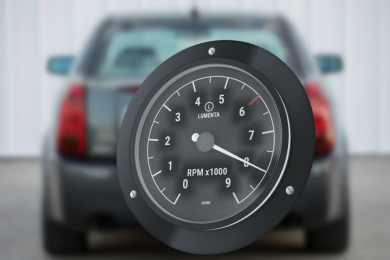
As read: rpm 8000
